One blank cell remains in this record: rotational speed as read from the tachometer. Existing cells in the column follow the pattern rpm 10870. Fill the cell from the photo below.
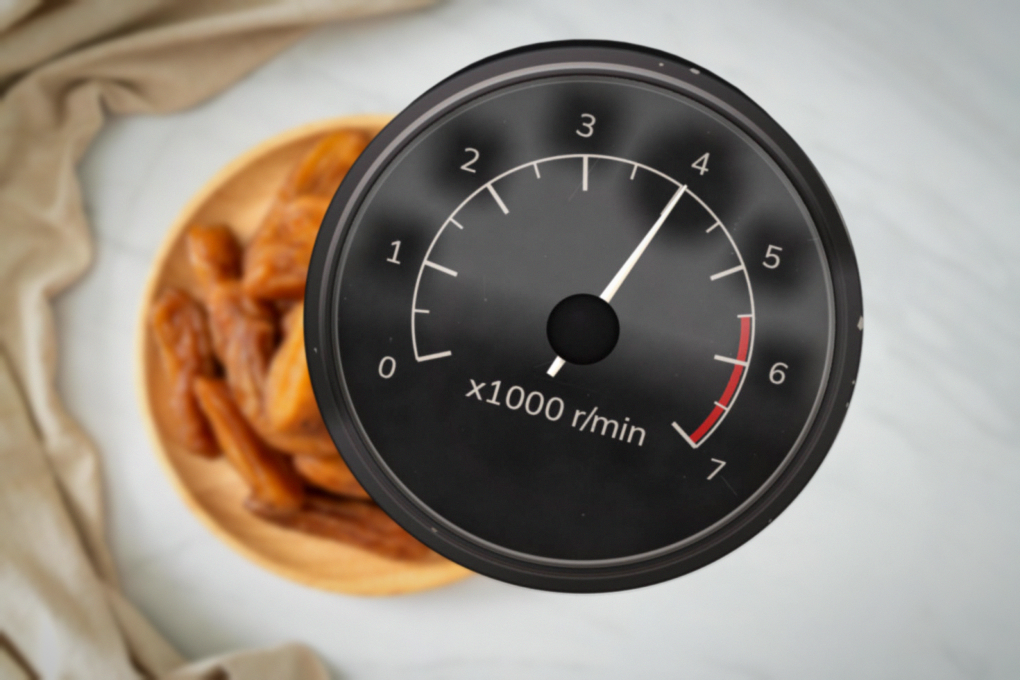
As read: rpm 4000
